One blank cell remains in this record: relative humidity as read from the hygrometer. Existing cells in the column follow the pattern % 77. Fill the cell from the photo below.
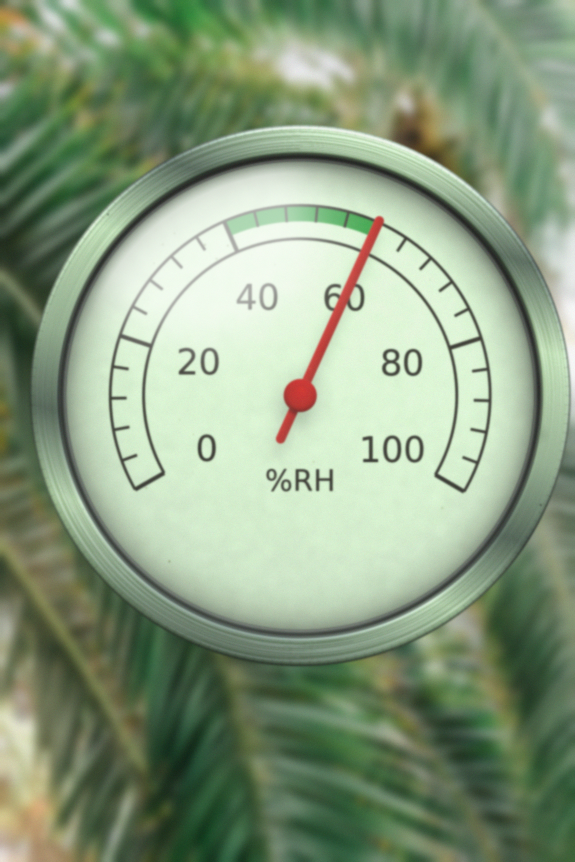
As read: % 60
